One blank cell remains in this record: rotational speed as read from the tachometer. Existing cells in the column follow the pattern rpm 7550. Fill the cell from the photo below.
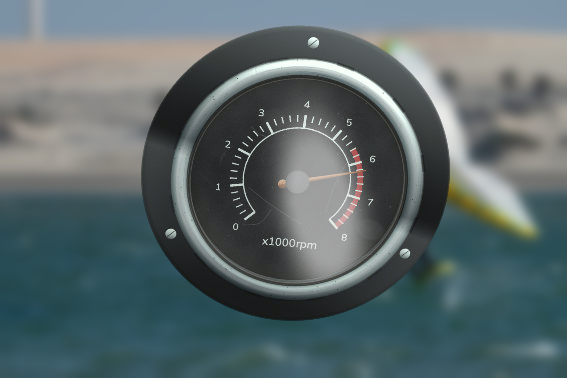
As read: rpm 6200
